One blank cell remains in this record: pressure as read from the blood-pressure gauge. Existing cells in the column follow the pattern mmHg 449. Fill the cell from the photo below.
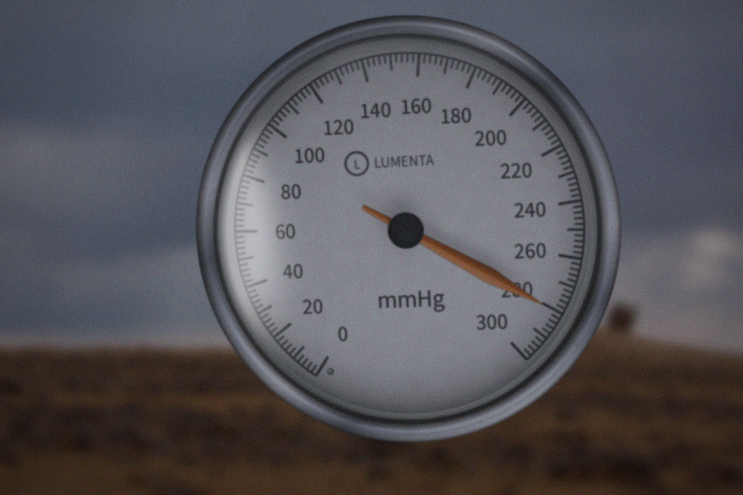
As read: mmHg 280
